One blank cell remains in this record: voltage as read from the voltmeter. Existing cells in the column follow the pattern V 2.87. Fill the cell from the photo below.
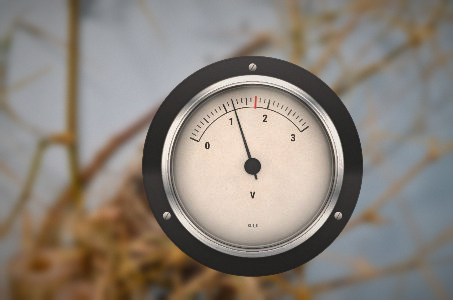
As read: V 1.2
